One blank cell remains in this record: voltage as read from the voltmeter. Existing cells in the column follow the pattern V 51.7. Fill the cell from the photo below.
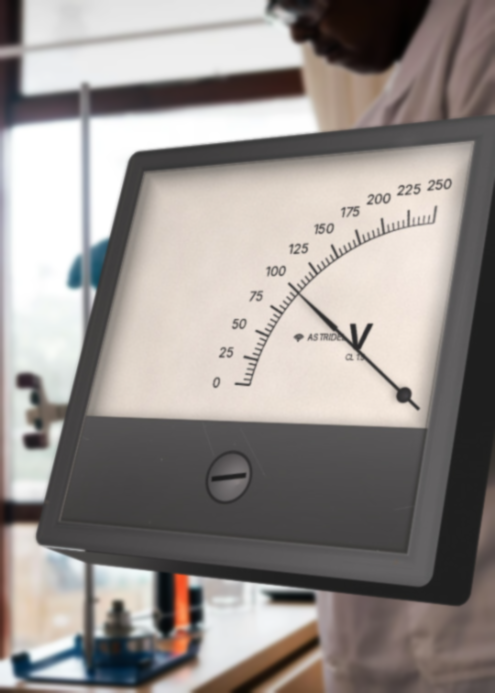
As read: V 100
